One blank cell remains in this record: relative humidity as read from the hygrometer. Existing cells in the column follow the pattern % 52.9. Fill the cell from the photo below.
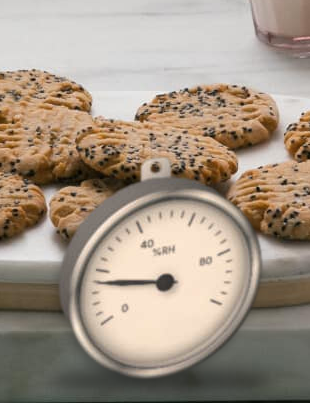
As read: % 16
